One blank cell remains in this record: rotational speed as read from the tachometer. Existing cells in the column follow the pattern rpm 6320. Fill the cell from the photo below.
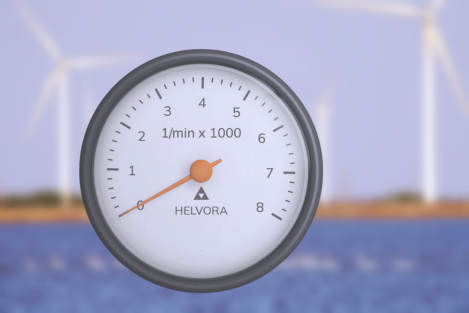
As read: rpm 0
